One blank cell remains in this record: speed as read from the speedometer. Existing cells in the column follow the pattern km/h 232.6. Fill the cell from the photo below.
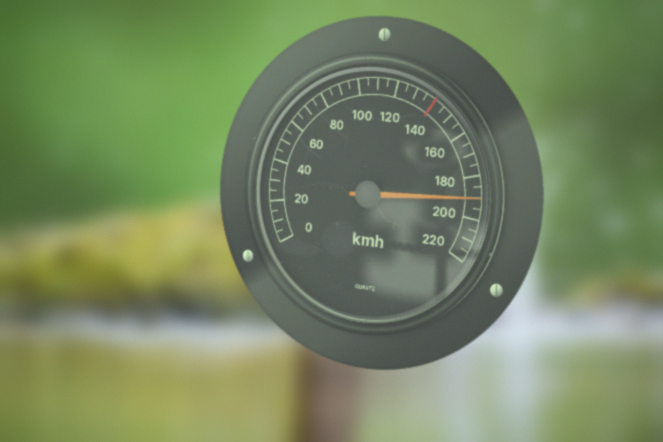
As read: km/h 190
